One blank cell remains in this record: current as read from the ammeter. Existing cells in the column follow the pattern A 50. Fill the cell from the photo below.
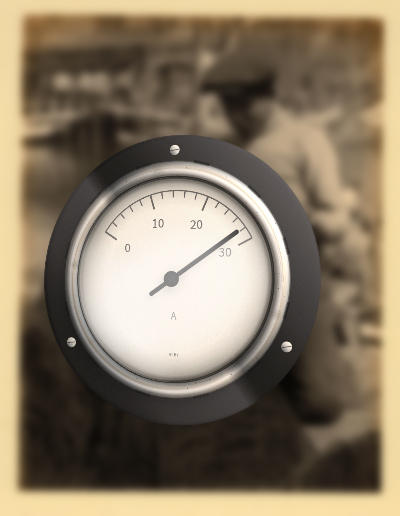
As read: A 28
